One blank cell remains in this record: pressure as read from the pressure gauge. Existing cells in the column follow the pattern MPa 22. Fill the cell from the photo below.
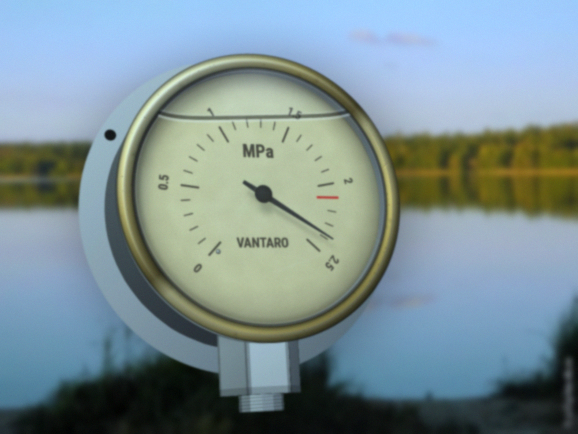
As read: MPa 2.4
